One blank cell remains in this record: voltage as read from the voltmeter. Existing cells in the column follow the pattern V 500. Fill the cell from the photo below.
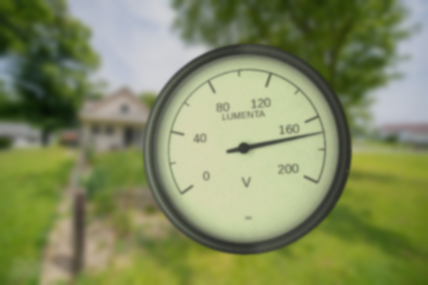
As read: V 170
